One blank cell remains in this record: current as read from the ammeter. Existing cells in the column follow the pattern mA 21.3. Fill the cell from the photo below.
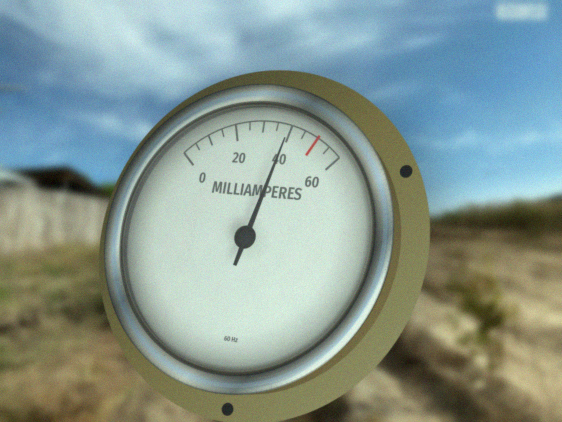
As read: mA 40
